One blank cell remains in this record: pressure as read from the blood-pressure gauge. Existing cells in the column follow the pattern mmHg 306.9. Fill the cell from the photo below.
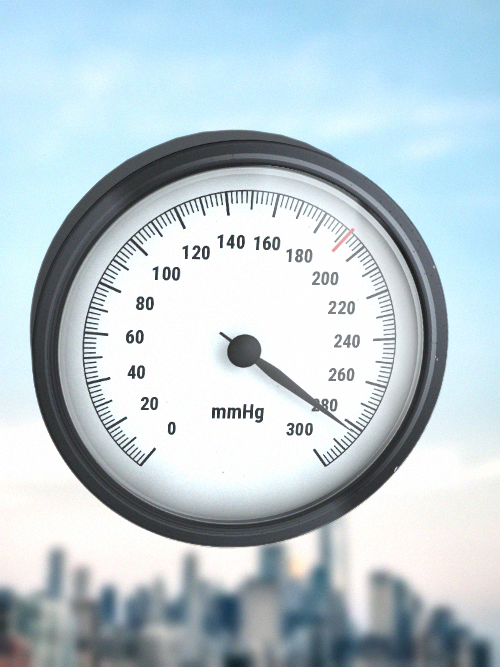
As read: mmHg 282
